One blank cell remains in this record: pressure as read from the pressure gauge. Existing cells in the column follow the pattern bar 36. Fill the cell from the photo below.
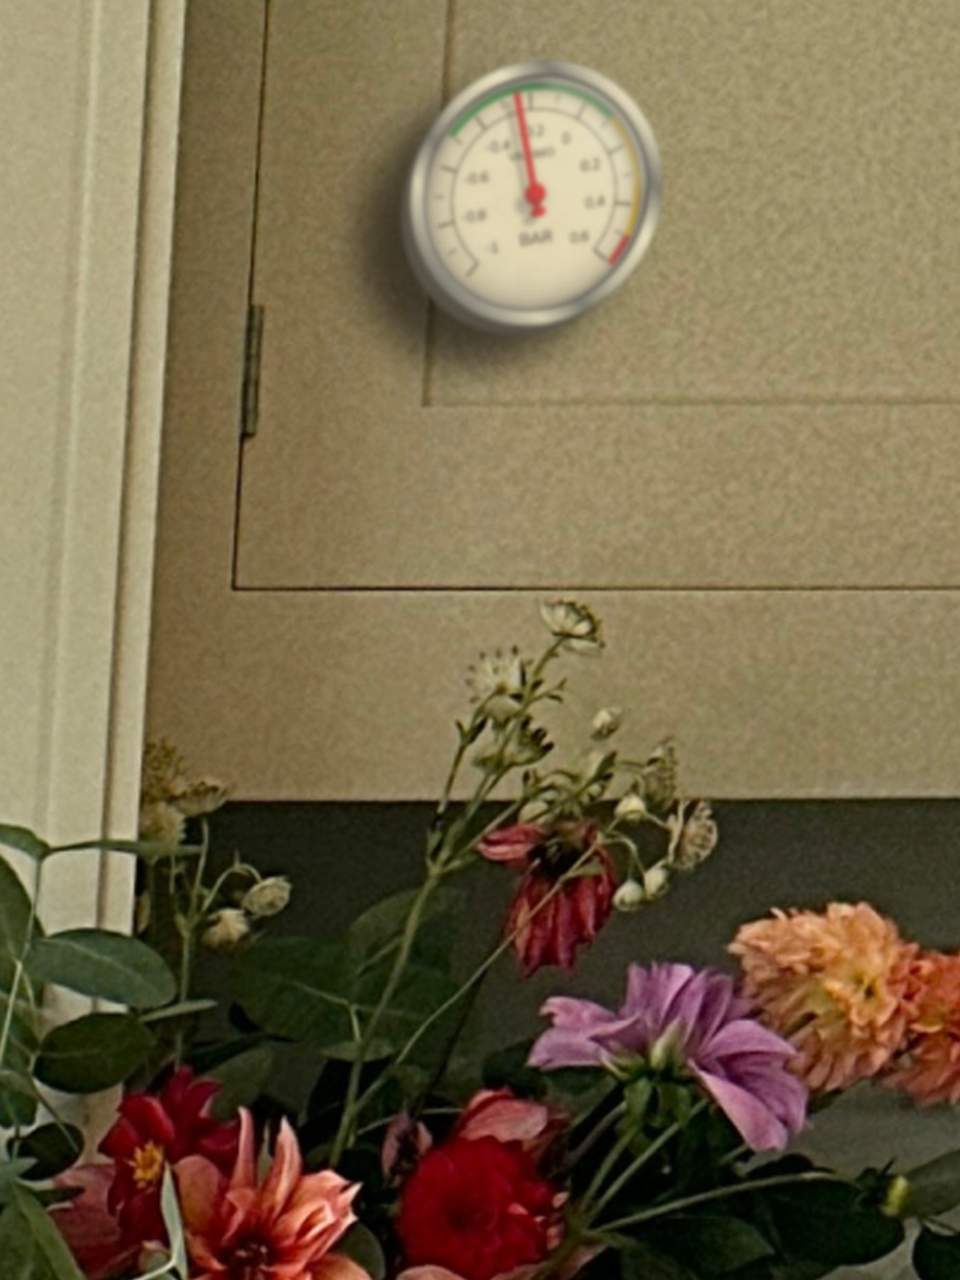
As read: bar -0.25
